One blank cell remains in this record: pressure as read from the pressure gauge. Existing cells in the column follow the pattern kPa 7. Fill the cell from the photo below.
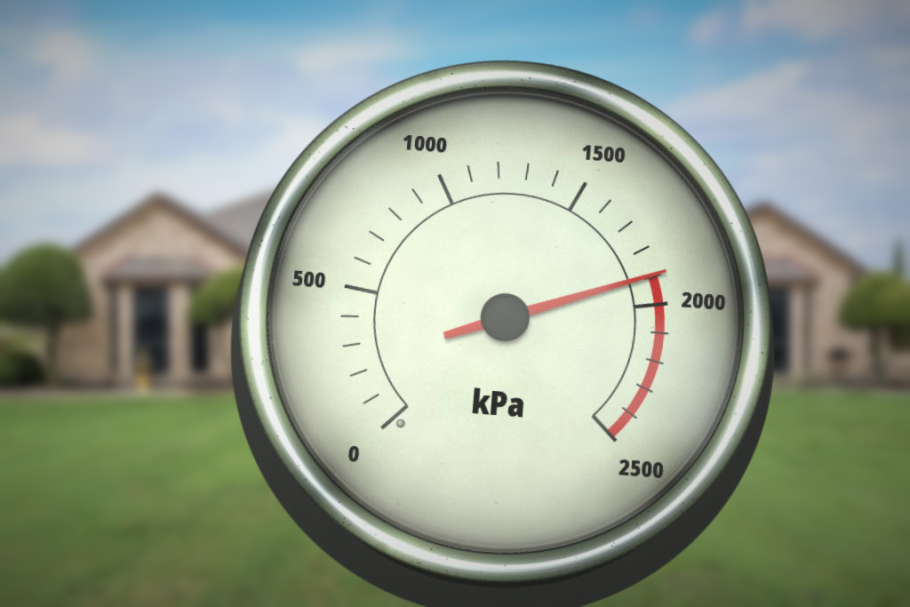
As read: kPa 1900
